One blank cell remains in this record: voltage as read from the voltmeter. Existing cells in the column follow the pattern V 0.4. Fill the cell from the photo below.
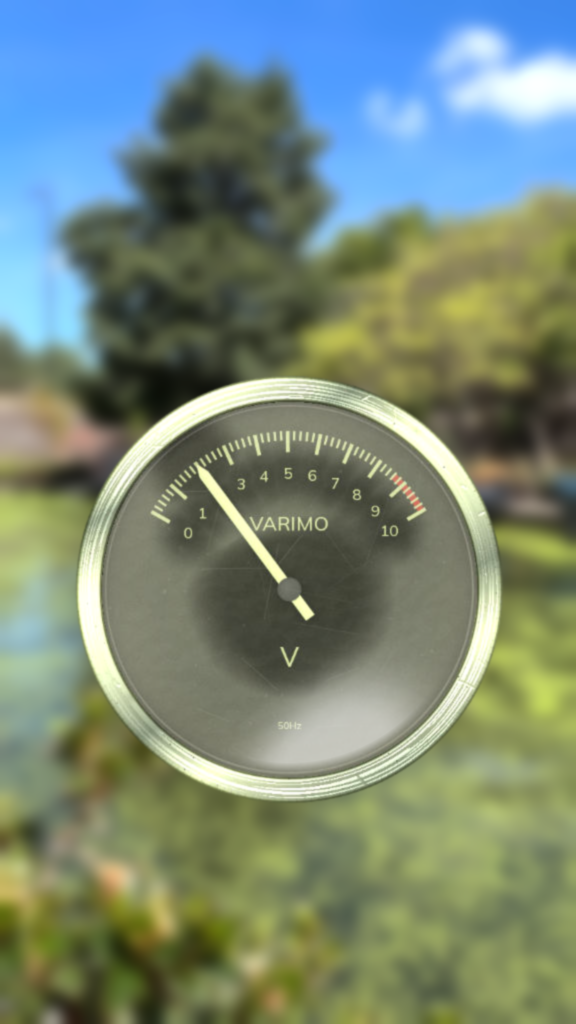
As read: V 2
